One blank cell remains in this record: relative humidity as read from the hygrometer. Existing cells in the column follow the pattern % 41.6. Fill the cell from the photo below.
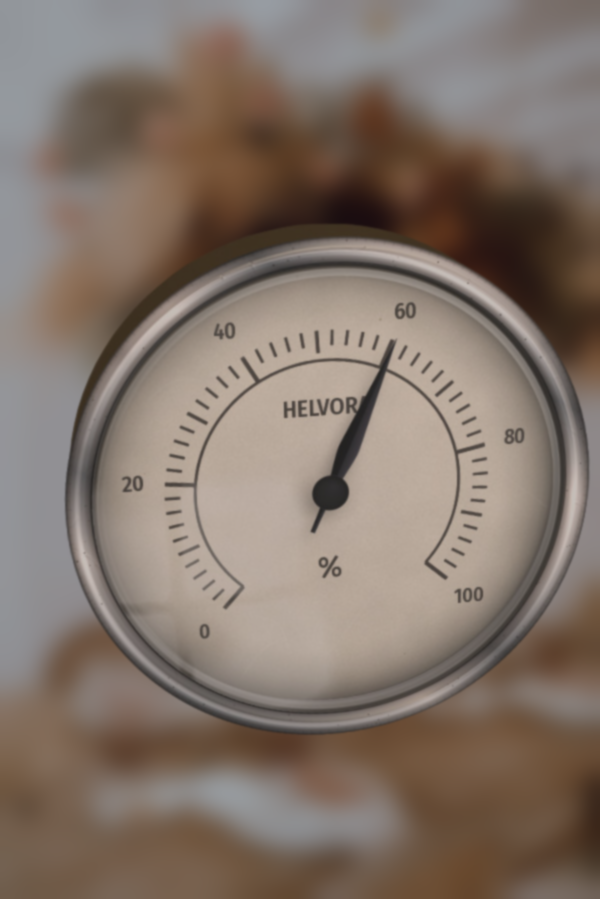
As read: % 60
